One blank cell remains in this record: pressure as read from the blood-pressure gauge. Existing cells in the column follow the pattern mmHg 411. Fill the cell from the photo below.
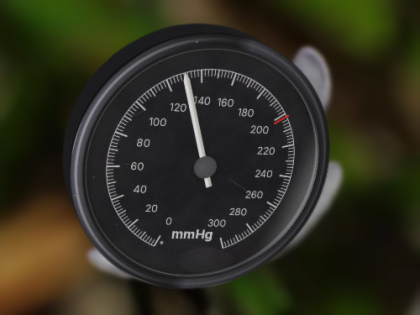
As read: mmHg 130
